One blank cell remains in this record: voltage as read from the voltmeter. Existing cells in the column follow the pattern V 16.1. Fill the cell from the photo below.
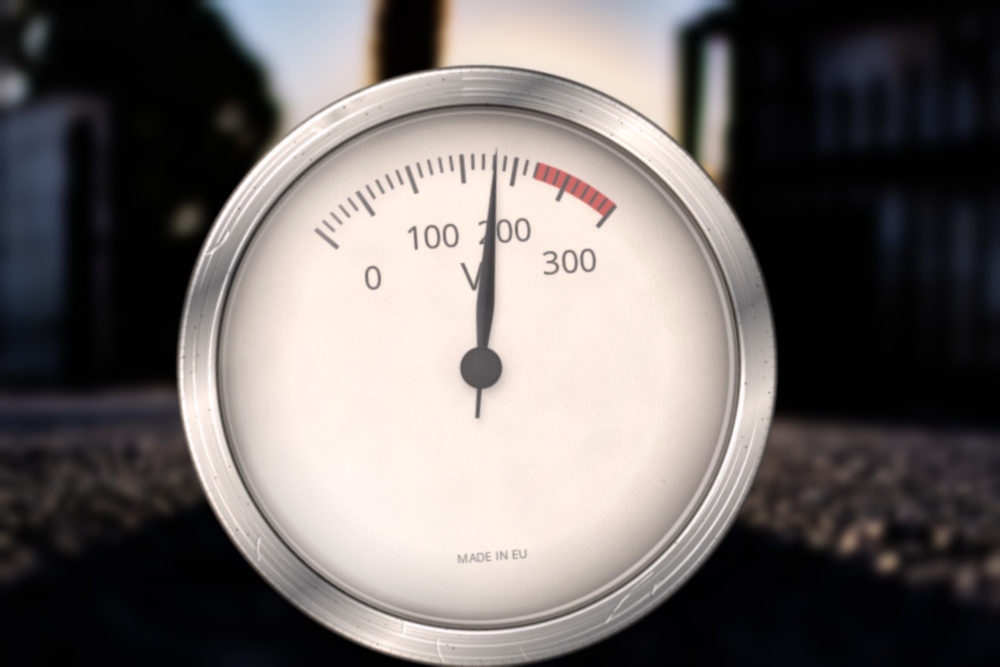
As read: V 180
